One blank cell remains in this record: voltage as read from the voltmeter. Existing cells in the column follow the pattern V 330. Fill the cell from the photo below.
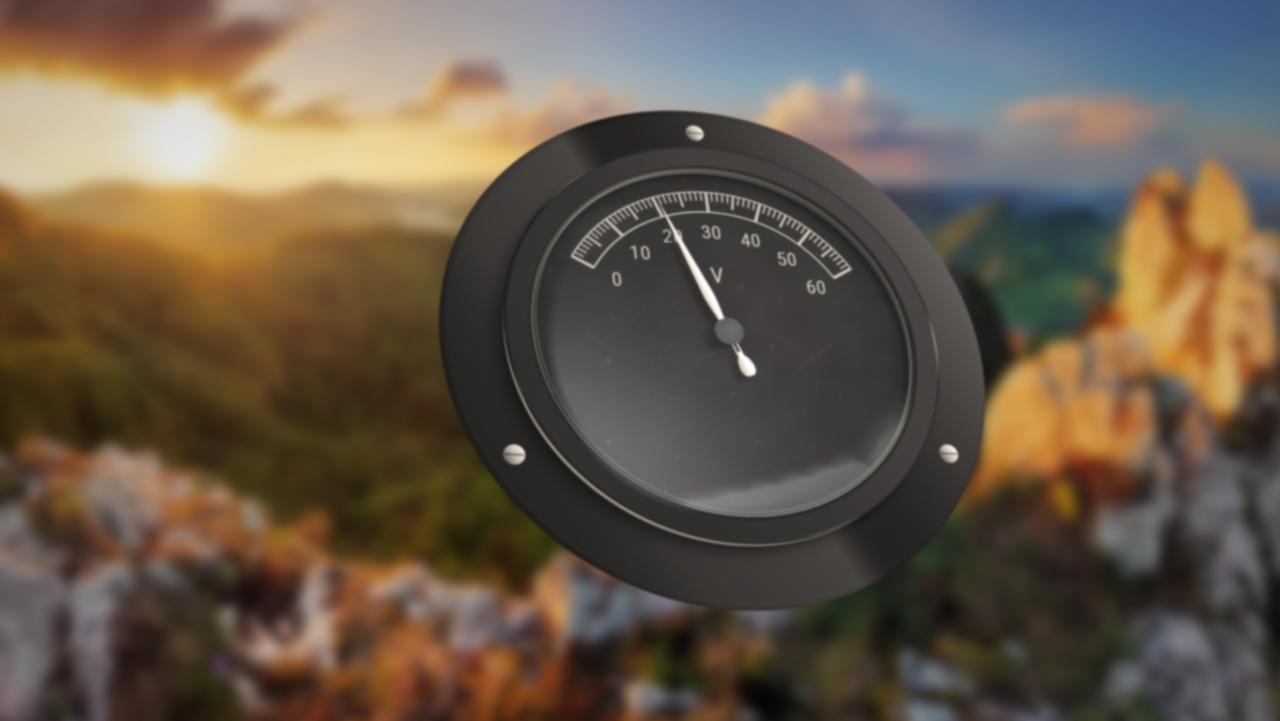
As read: V 20
